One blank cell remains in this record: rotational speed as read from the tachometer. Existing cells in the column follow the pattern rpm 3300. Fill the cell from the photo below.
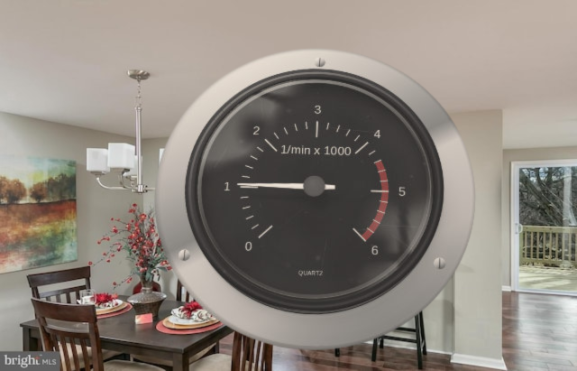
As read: rpm 1000
